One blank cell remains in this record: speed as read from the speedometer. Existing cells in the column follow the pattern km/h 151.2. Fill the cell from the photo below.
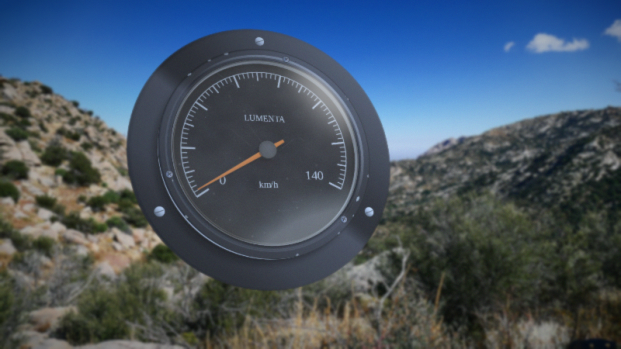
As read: km/h 2
